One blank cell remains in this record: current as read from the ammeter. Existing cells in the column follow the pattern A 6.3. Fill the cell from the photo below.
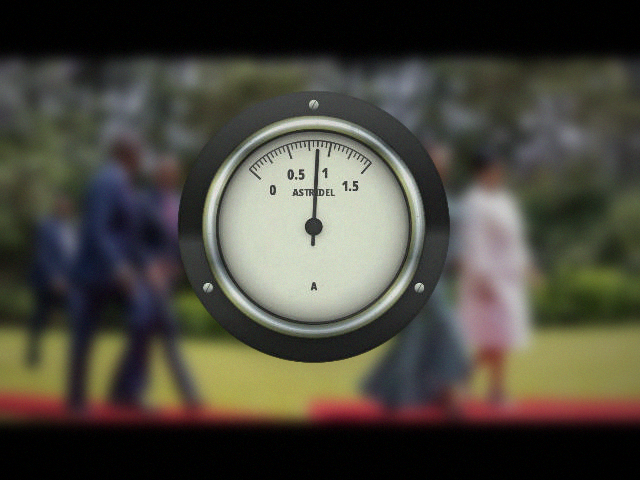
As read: A 0.85
